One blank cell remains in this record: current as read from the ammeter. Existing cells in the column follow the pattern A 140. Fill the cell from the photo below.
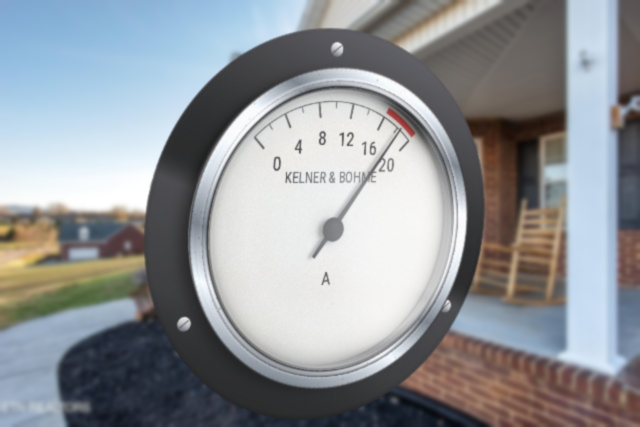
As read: A 18
